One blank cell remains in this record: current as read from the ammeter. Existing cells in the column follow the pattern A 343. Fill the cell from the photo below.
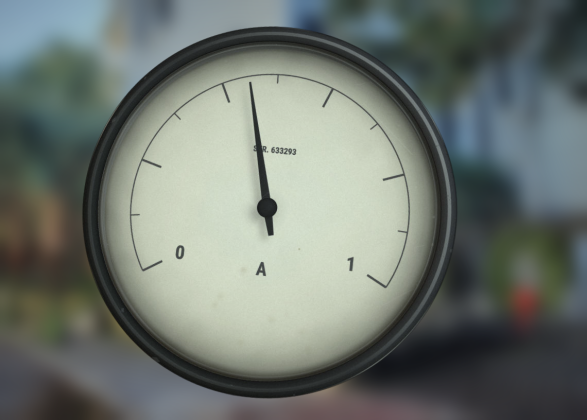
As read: A 0.45
